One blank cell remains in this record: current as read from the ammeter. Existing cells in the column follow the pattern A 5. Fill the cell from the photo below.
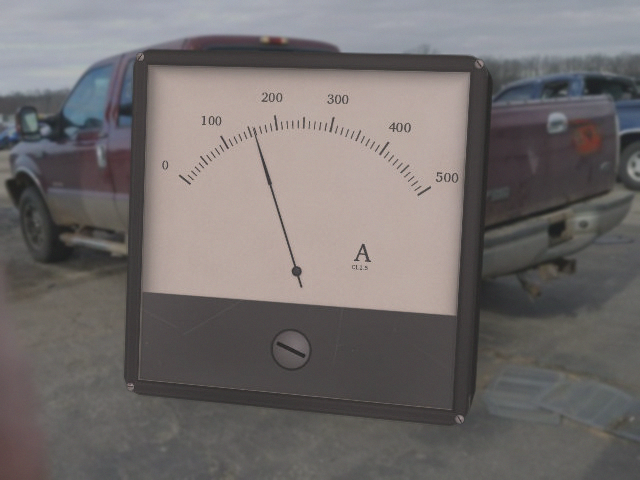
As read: A 160
